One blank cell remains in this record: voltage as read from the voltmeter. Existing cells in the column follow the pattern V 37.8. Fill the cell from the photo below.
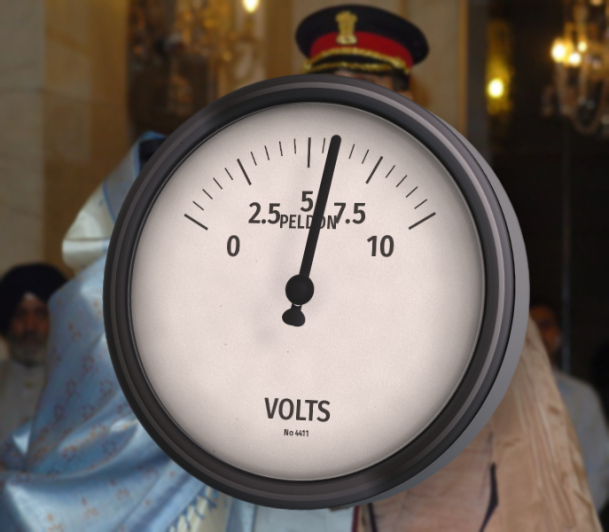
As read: V 6
